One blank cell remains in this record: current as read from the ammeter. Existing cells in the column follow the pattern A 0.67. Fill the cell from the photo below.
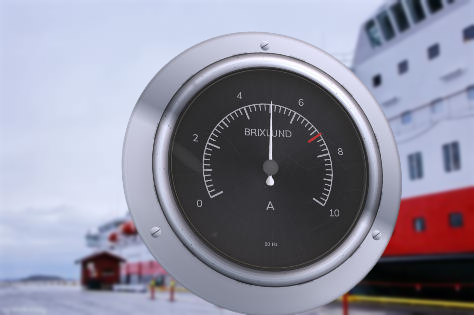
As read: A 5
